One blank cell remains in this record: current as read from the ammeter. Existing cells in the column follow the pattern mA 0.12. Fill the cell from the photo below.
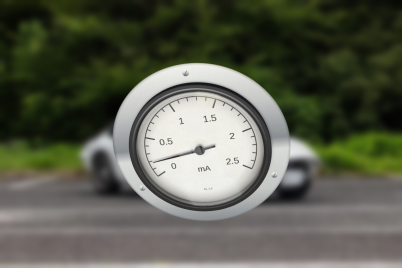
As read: mA 0.2
